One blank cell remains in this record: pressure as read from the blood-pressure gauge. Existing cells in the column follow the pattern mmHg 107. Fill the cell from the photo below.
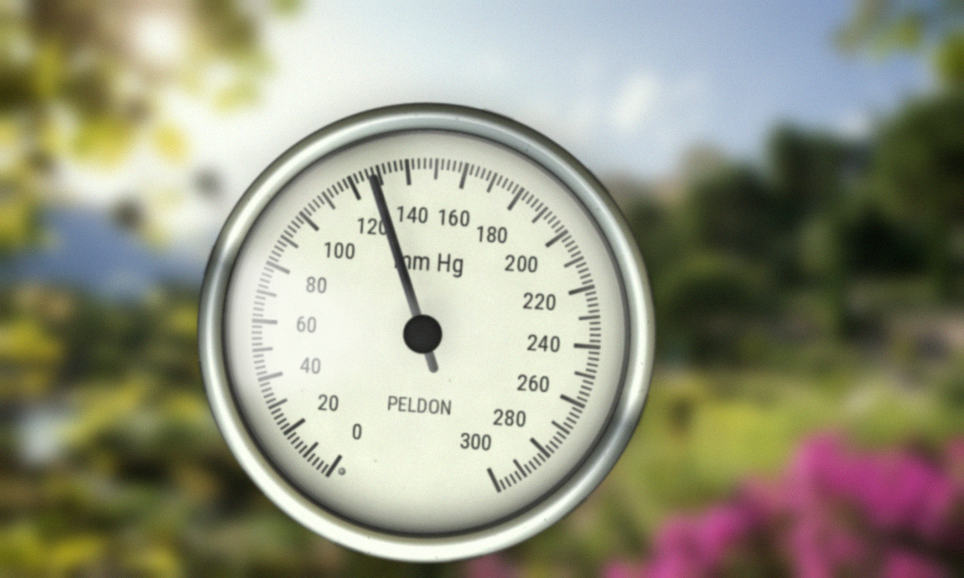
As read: mmHg 128
